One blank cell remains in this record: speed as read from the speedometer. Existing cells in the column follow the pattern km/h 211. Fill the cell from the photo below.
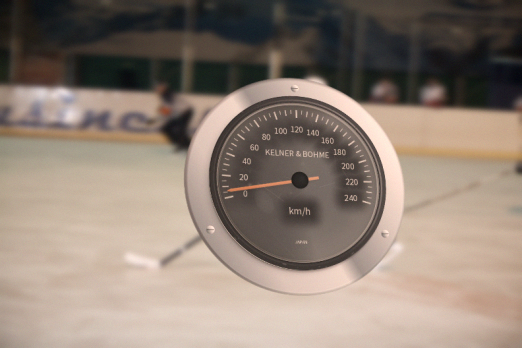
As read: km/h 5
